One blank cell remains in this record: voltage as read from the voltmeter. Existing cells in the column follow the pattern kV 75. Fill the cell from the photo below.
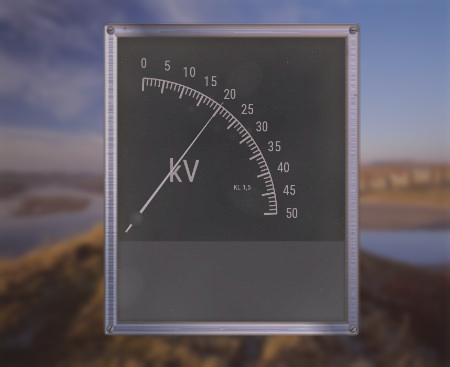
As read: kV 20
